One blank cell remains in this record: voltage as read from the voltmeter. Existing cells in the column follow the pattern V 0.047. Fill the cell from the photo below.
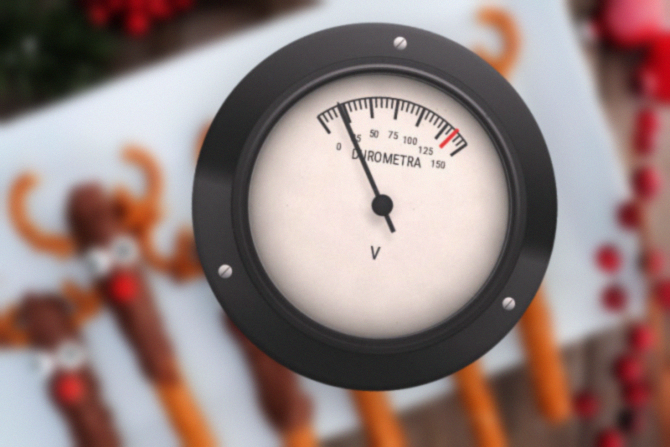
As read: V 20
